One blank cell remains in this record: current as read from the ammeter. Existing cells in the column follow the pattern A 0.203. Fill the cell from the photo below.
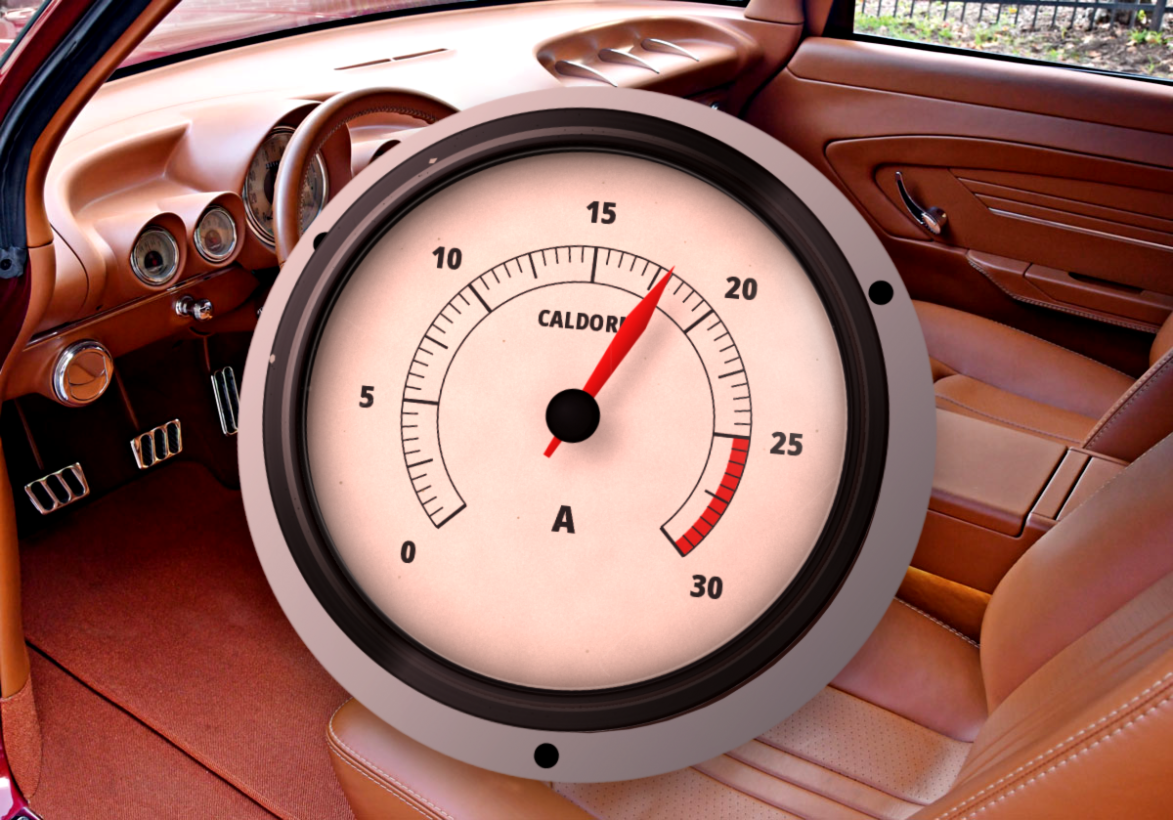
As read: A 18
